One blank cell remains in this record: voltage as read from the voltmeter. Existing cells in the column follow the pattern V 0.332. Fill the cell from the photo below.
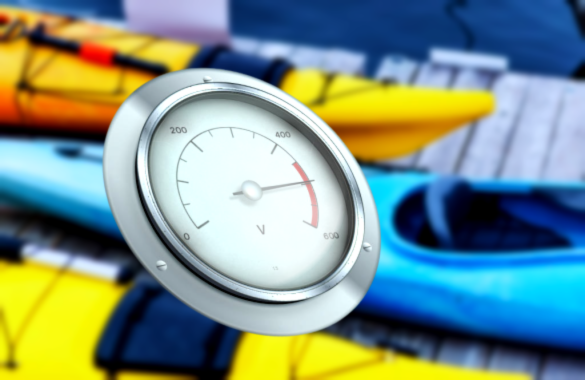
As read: V 500
